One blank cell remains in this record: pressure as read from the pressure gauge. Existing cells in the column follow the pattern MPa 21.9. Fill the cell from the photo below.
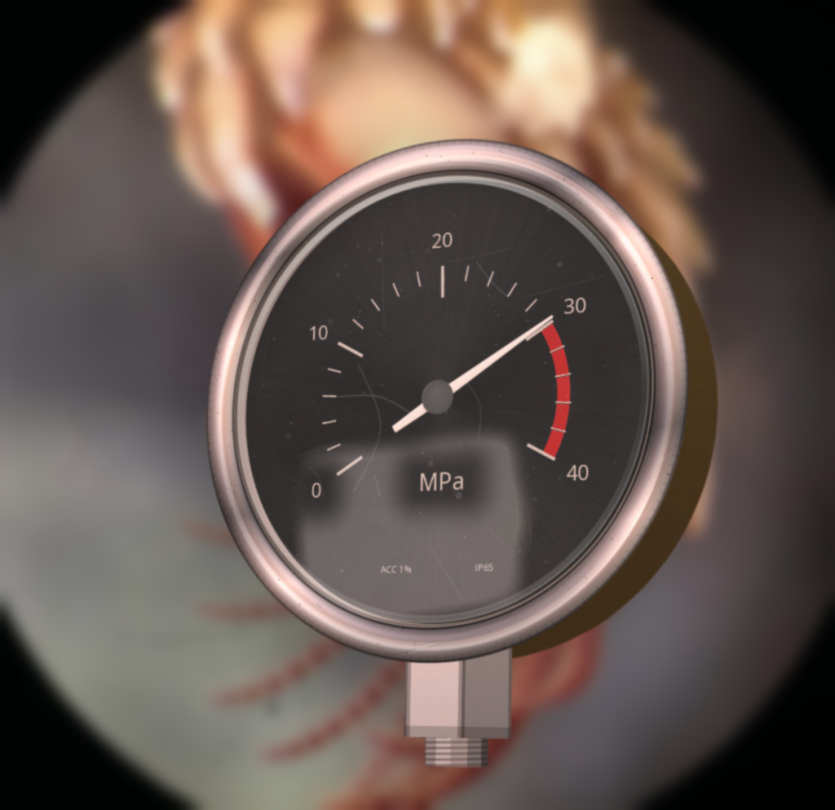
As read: MPa 30
